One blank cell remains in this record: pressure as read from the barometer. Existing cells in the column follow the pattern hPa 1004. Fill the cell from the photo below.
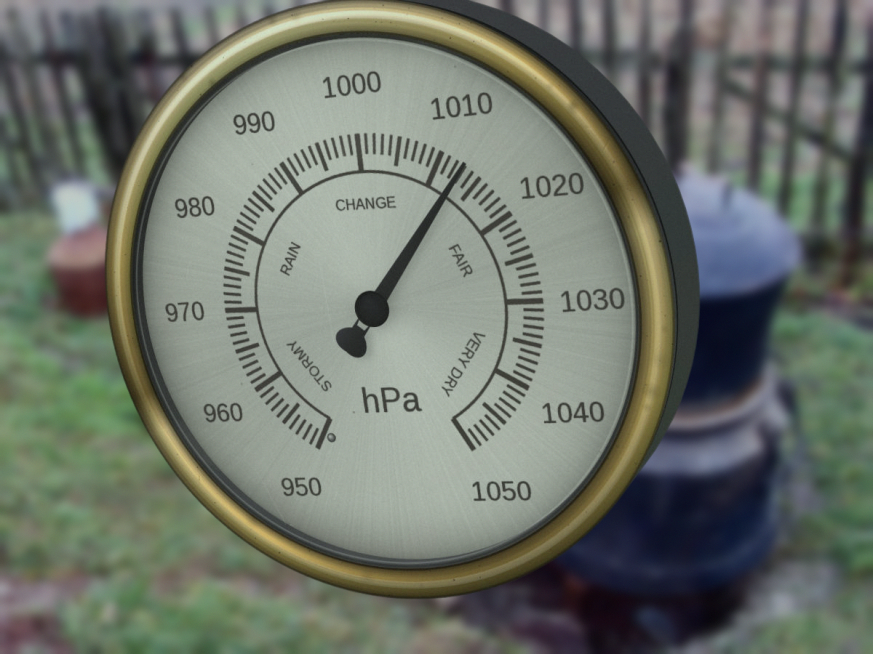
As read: hPa 1013
